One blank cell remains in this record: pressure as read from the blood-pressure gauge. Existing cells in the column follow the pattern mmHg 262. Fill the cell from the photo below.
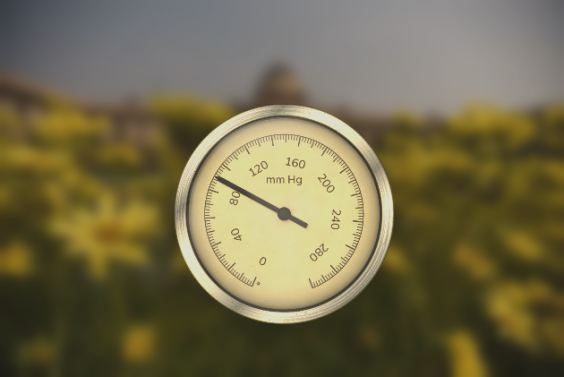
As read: mmHg 90
